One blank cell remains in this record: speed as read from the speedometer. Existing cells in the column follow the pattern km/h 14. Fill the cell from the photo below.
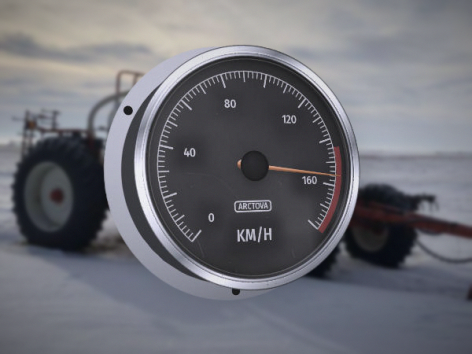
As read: km/h 156
